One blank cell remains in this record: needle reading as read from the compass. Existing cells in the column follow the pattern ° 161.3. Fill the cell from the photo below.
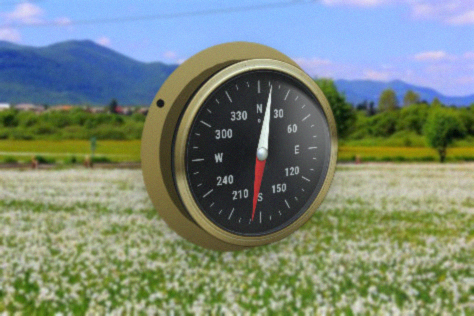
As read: ° 190
